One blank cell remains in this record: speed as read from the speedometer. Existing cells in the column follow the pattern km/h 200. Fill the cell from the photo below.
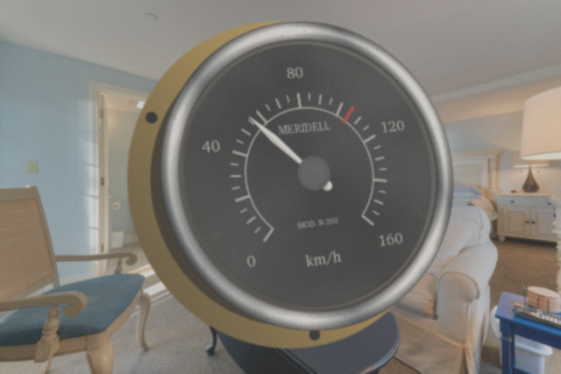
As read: km/h 55
